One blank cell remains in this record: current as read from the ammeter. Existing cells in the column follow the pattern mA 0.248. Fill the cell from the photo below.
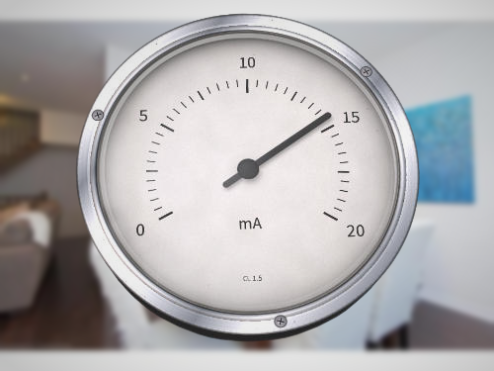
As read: mA 14.5
